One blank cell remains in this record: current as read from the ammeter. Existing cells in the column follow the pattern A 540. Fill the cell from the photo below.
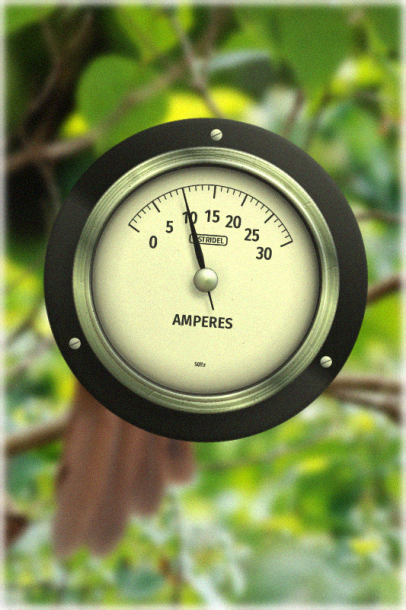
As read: A 10
